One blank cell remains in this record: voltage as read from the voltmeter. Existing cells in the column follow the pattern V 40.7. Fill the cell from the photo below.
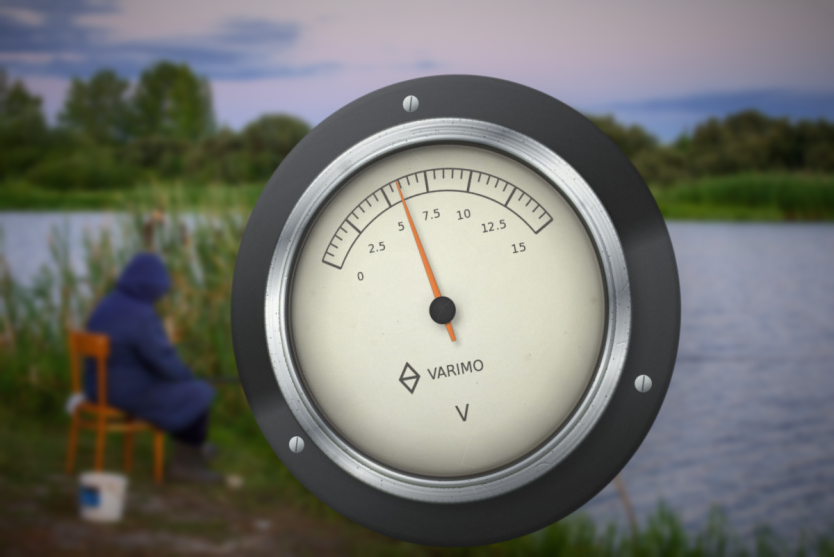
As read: V 6
